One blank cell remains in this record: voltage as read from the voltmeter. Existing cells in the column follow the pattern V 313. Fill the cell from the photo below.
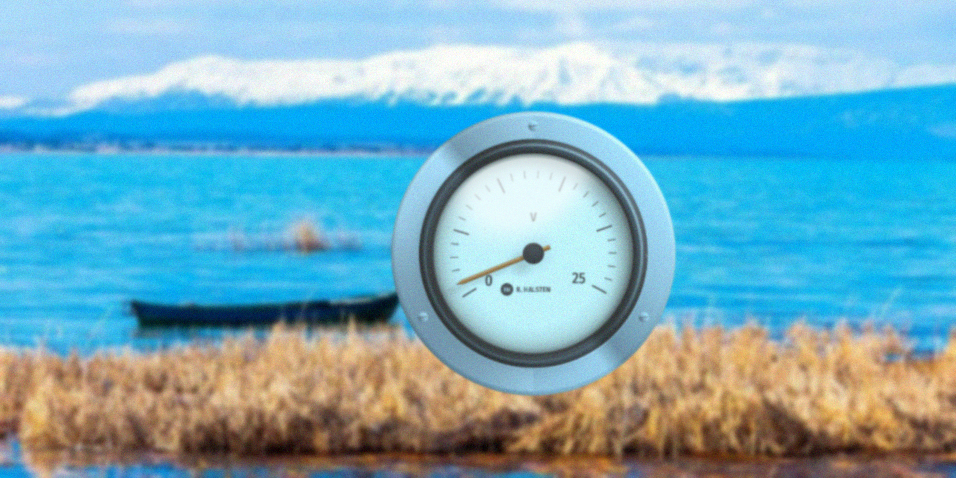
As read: V 1
